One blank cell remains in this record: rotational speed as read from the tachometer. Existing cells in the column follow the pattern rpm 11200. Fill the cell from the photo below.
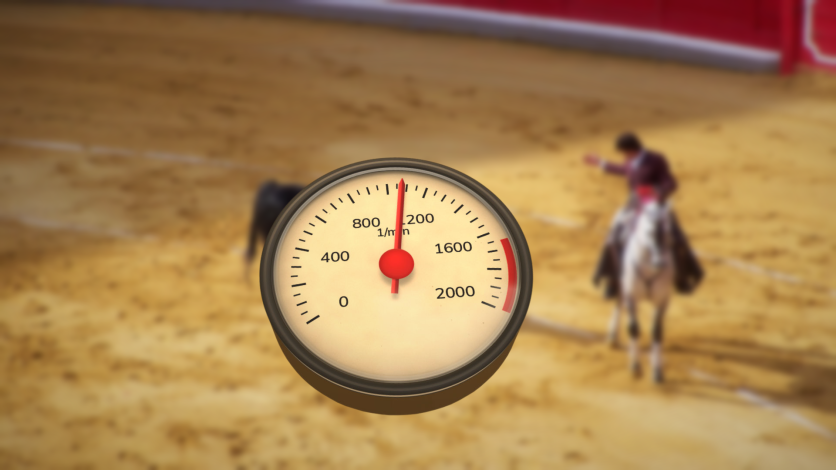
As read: rpm 1075
